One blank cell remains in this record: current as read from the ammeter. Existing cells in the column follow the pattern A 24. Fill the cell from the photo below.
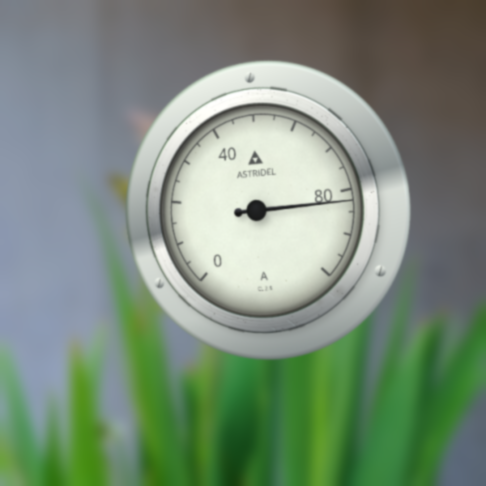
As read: A 82.5
